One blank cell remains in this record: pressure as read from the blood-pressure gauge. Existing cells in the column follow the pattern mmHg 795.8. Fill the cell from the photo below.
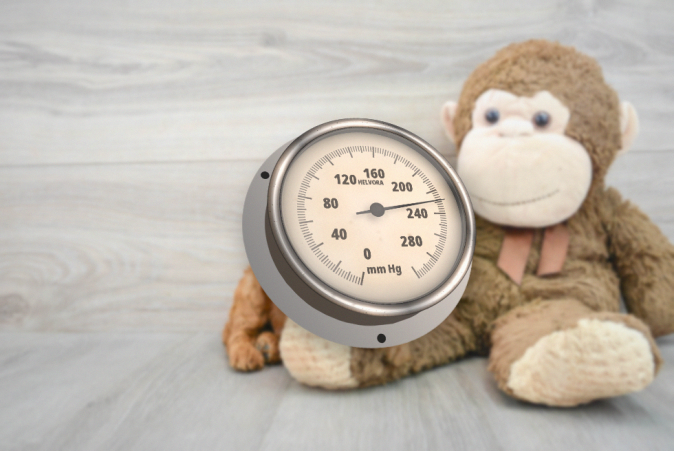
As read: mmHg 230
